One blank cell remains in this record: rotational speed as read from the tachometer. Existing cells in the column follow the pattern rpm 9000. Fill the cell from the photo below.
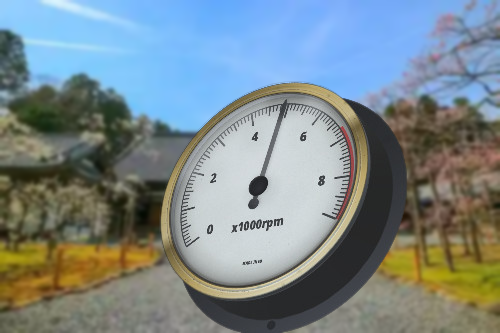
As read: rpm 5000
